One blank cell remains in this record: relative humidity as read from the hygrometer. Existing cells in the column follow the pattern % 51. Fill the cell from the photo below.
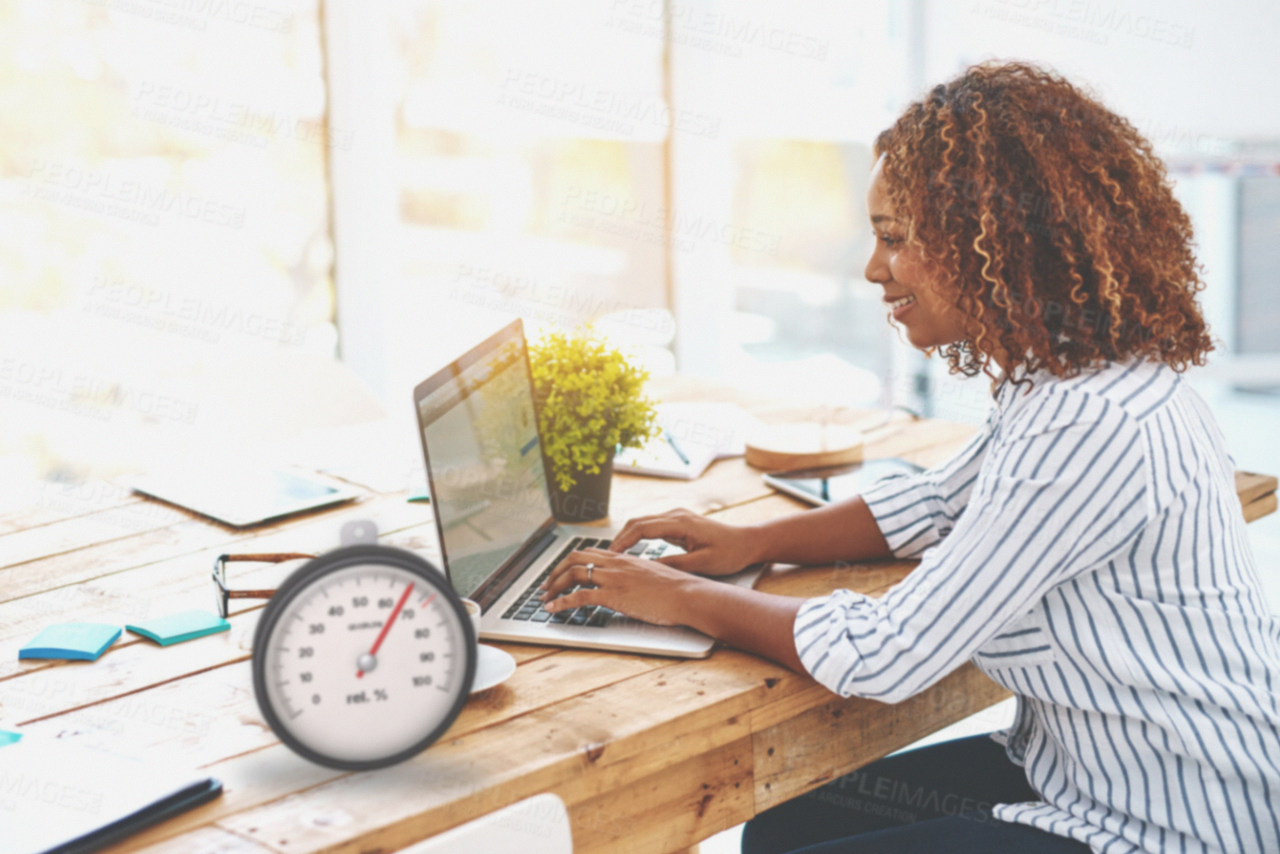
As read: % 65
